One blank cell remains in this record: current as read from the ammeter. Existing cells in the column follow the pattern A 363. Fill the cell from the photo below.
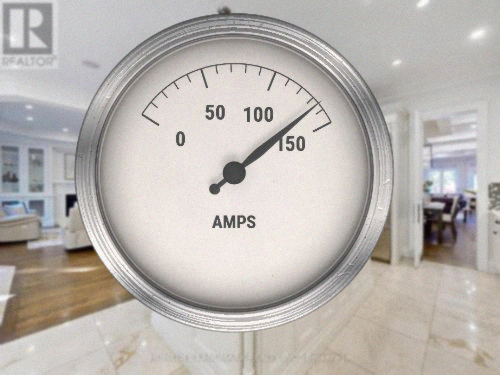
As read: A 135
